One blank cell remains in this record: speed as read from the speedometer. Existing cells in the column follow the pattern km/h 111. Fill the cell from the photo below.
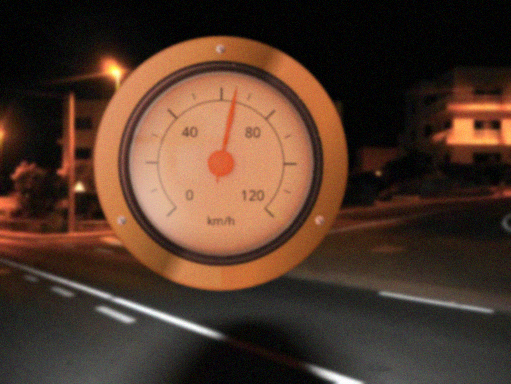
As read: km/h 65
